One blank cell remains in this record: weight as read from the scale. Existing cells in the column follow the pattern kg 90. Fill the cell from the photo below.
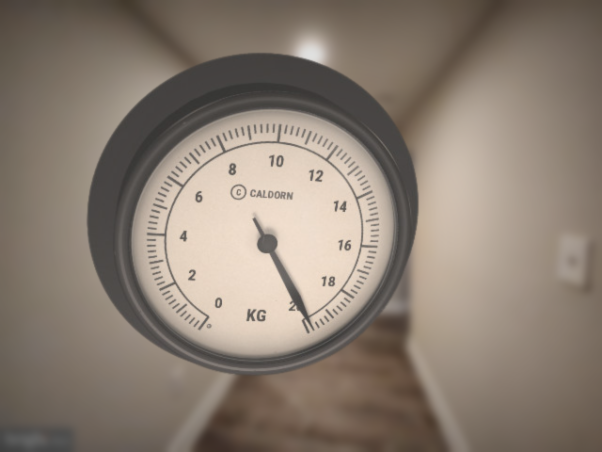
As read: kg 19.8
